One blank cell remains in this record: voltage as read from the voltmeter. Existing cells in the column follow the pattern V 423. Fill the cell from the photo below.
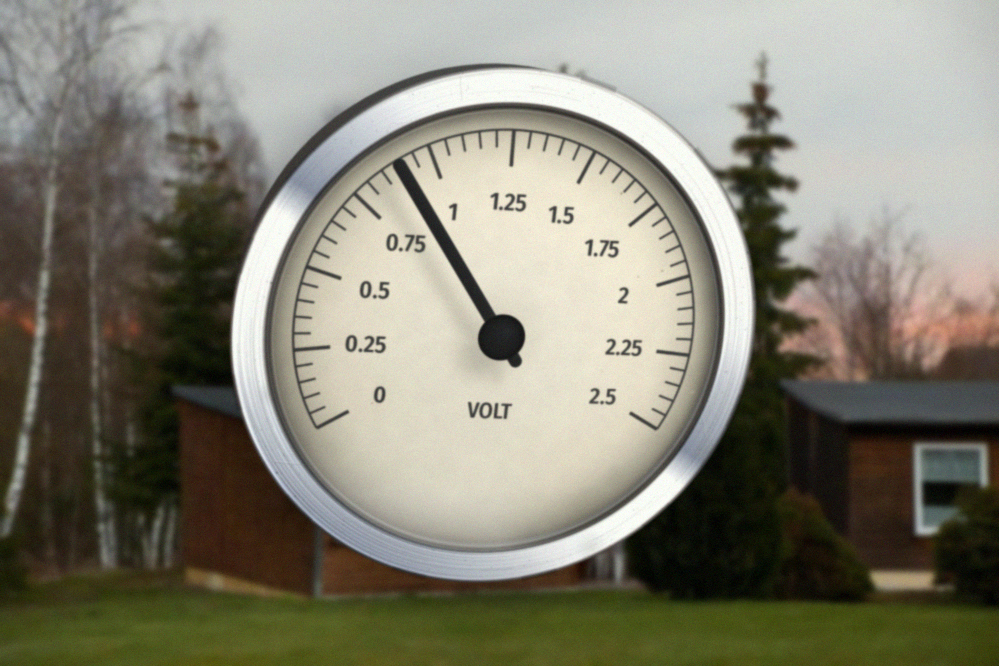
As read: V 0.9
